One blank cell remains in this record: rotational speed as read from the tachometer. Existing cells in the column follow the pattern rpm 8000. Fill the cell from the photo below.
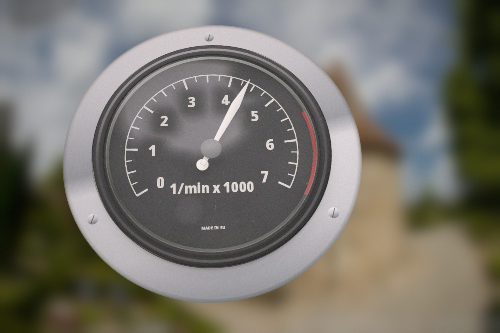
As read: rpm 4375
